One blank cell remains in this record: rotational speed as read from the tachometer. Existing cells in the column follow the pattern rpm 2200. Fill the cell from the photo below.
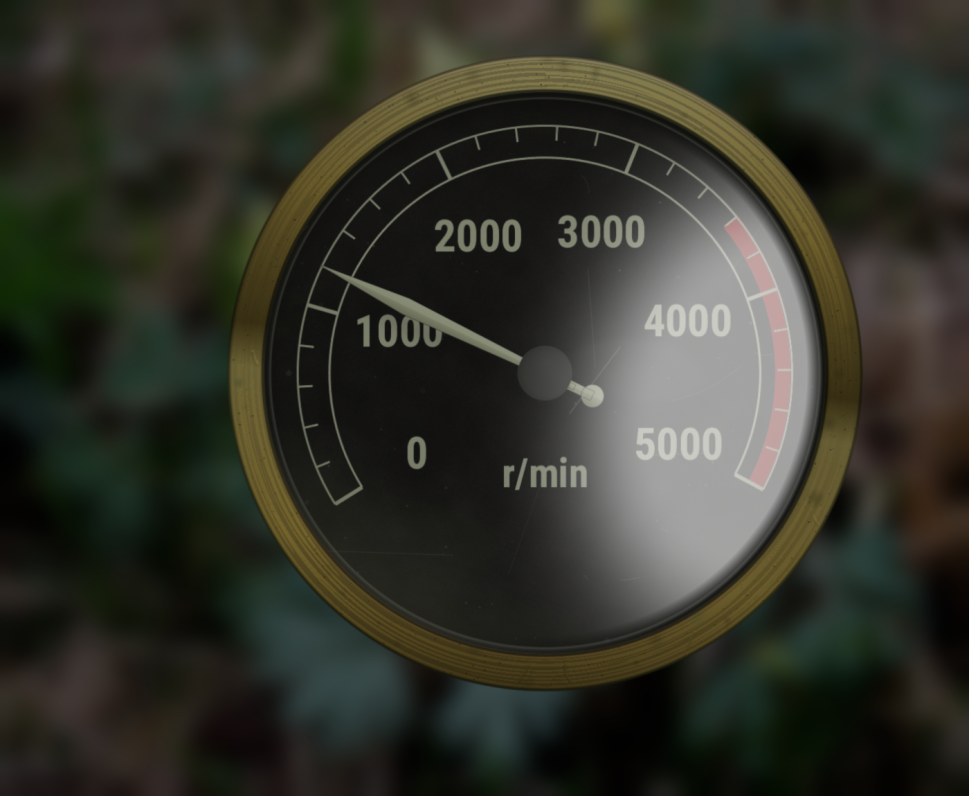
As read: rpm 1200
